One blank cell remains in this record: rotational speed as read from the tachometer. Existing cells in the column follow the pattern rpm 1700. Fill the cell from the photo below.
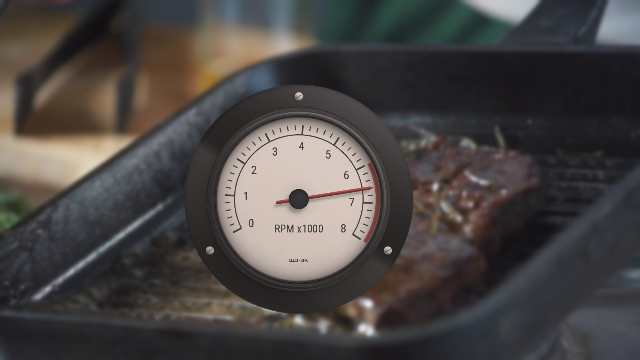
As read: rpm 6600
